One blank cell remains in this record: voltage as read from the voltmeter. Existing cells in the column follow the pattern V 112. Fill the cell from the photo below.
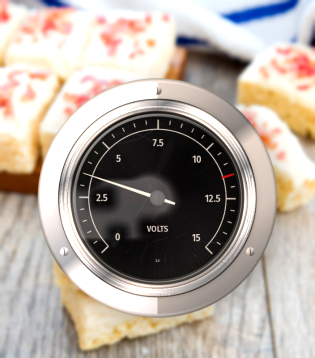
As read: V 3.5
